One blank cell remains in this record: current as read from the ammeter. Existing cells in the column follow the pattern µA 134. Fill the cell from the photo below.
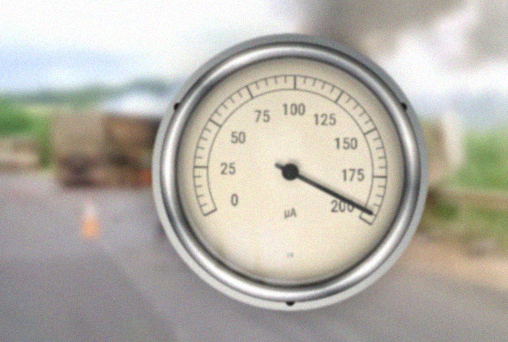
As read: µA 195
